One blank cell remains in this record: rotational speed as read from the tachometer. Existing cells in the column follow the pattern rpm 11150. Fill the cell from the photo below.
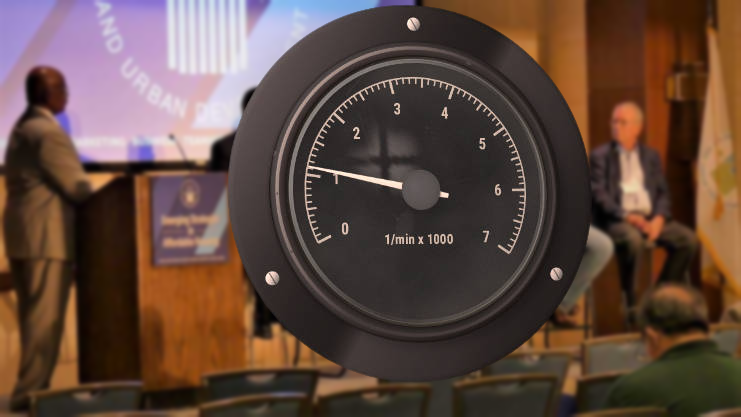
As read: rpm 1100
